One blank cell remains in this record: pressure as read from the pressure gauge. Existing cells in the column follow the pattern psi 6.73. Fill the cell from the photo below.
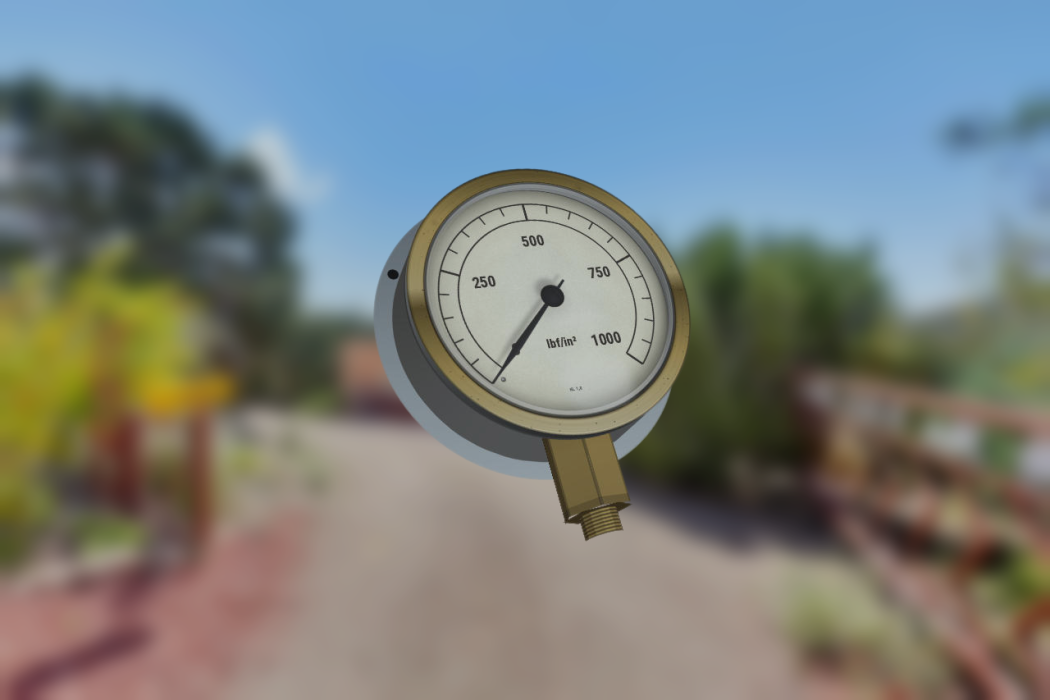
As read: psi 0
